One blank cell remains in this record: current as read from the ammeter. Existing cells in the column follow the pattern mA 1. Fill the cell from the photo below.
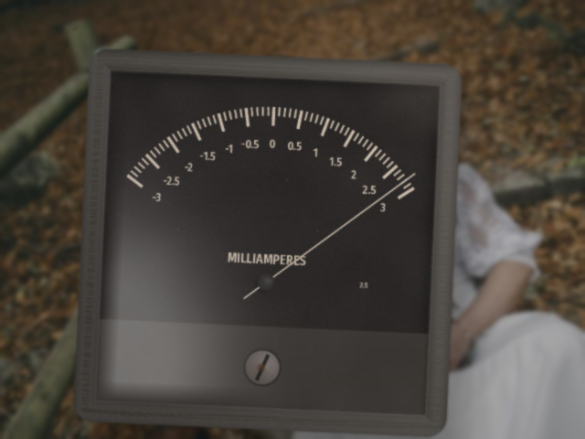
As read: mA 2.8
